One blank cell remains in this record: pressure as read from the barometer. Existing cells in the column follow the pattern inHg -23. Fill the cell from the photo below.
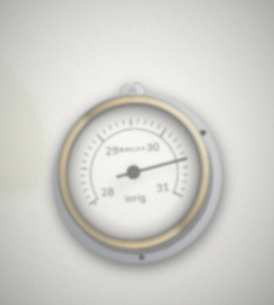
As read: inHg 30.5
